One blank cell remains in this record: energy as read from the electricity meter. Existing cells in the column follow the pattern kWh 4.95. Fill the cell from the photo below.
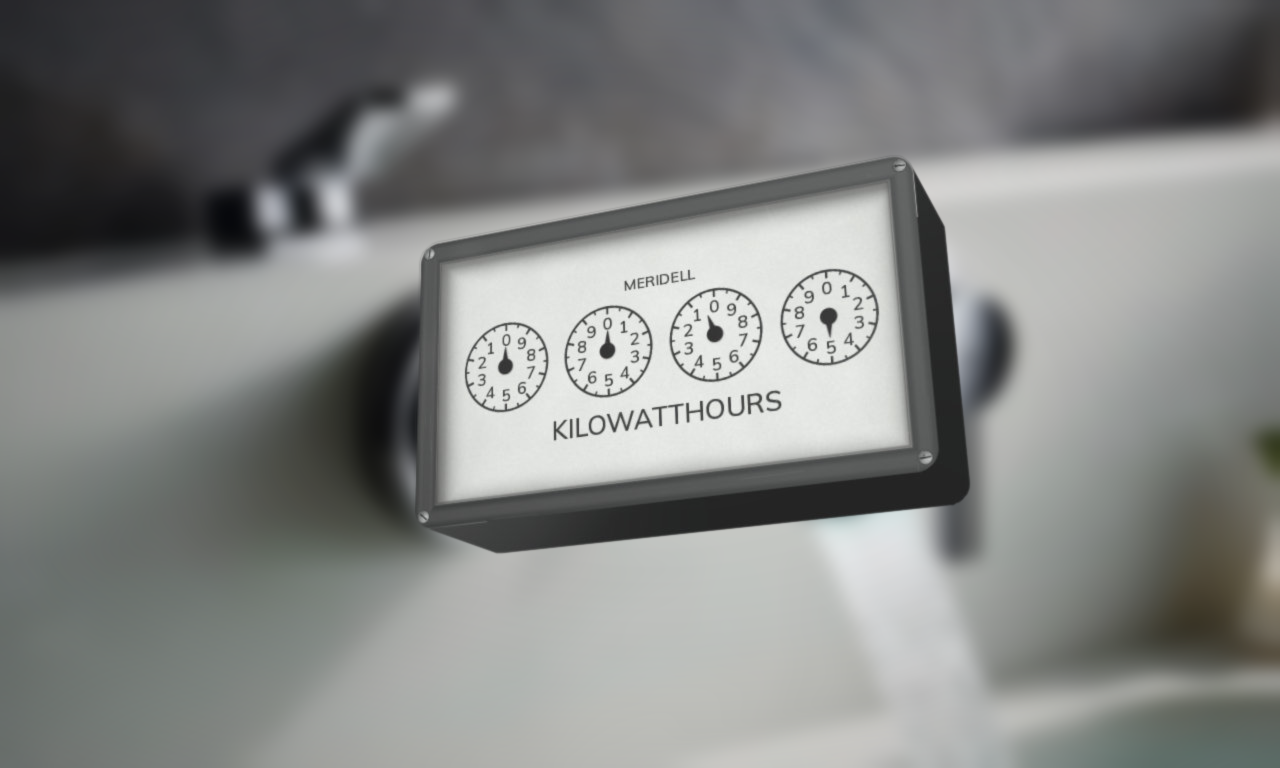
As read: kWh 5
